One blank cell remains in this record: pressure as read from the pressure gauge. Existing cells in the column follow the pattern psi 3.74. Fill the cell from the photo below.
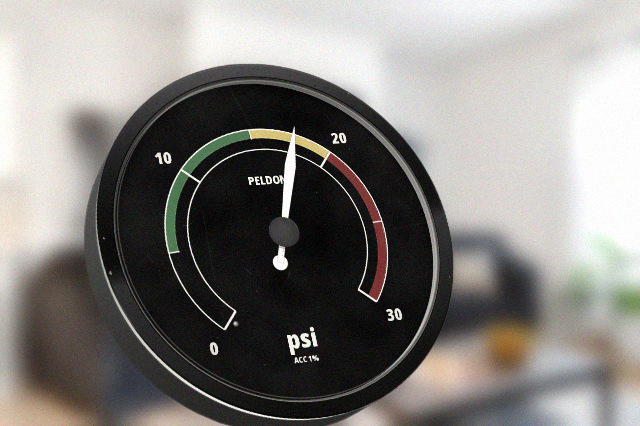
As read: psi 17.5
